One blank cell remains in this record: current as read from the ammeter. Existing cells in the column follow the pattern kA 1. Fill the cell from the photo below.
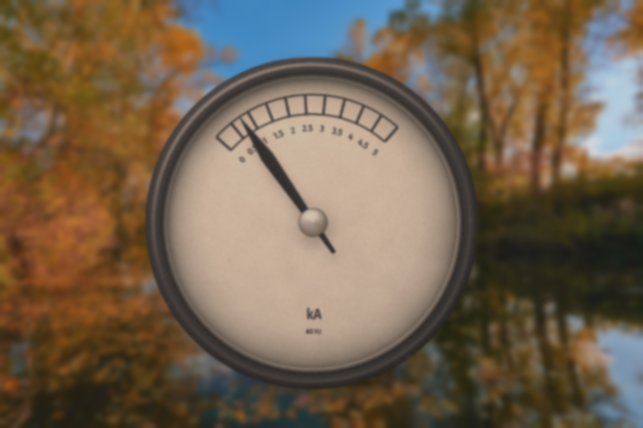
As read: kA 0.75
